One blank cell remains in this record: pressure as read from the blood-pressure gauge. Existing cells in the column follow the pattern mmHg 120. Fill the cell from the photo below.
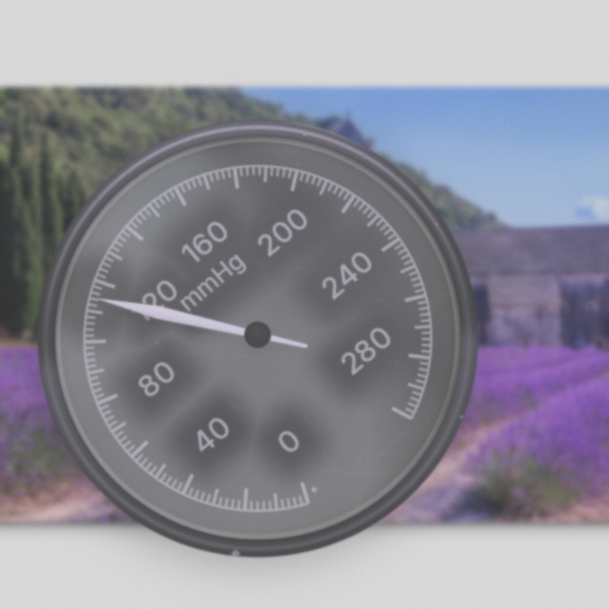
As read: mmHg 114
